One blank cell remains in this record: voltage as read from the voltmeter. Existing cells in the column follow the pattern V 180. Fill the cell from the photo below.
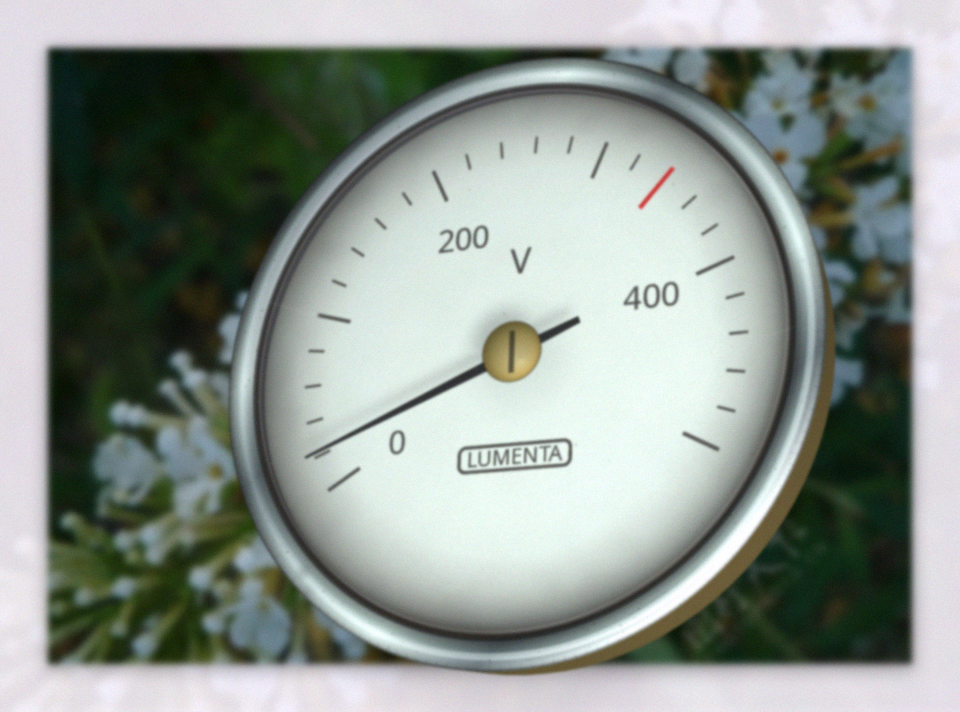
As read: V 20
